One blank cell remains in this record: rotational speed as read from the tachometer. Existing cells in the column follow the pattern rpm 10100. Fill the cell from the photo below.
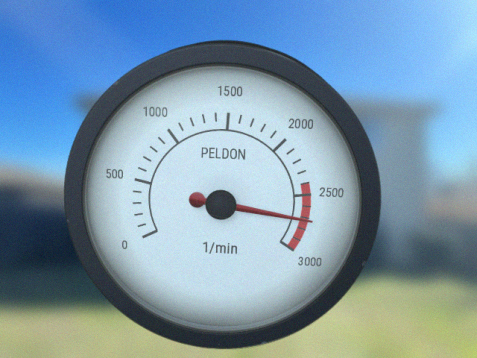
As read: rpm 2700
